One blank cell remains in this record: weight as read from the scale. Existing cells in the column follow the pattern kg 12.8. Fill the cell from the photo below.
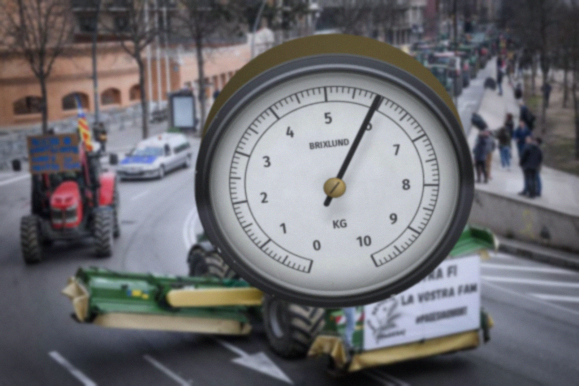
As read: kg 5.9
